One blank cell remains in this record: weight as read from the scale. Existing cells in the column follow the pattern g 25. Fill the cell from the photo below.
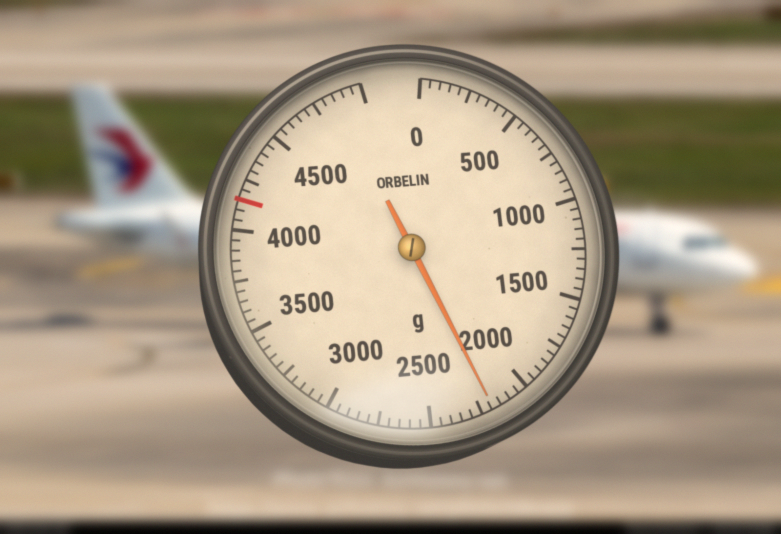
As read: g 2200
